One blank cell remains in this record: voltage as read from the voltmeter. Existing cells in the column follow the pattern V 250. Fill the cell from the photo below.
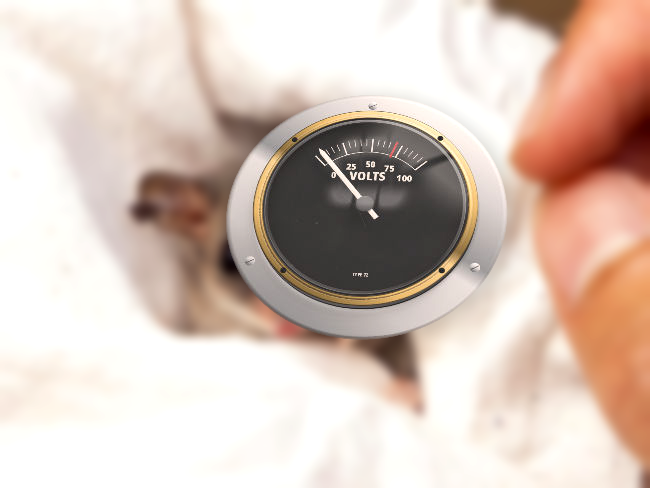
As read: V 5
